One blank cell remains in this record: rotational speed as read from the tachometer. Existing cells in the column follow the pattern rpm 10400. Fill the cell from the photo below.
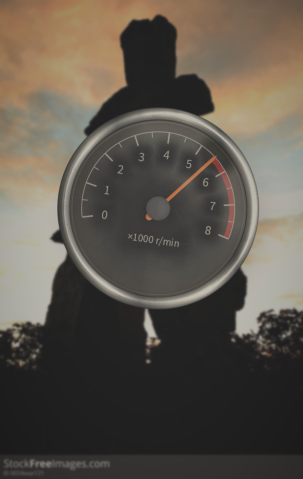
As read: rpm 5500
